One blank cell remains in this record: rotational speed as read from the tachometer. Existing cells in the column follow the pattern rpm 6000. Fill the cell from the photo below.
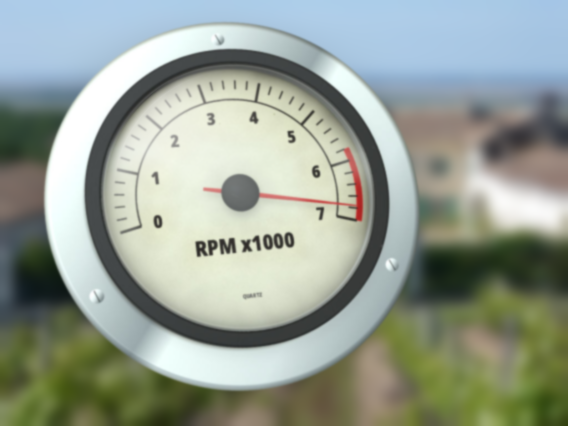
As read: rpm 6800
